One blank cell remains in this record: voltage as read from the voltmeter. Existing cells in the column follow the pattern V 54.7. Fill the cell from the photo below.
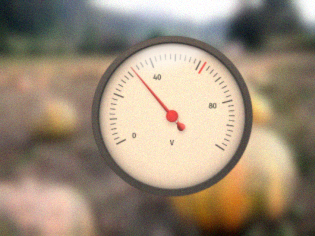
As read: V 32
